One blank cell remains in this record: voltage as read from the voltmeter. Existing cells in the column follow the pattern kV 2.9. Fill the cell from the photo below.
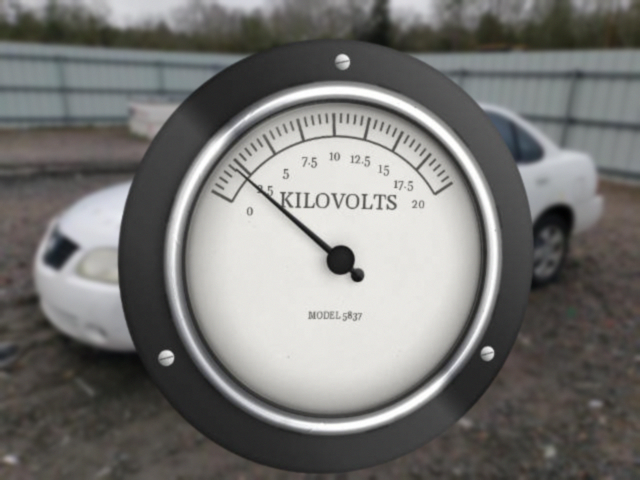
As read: kV 2
